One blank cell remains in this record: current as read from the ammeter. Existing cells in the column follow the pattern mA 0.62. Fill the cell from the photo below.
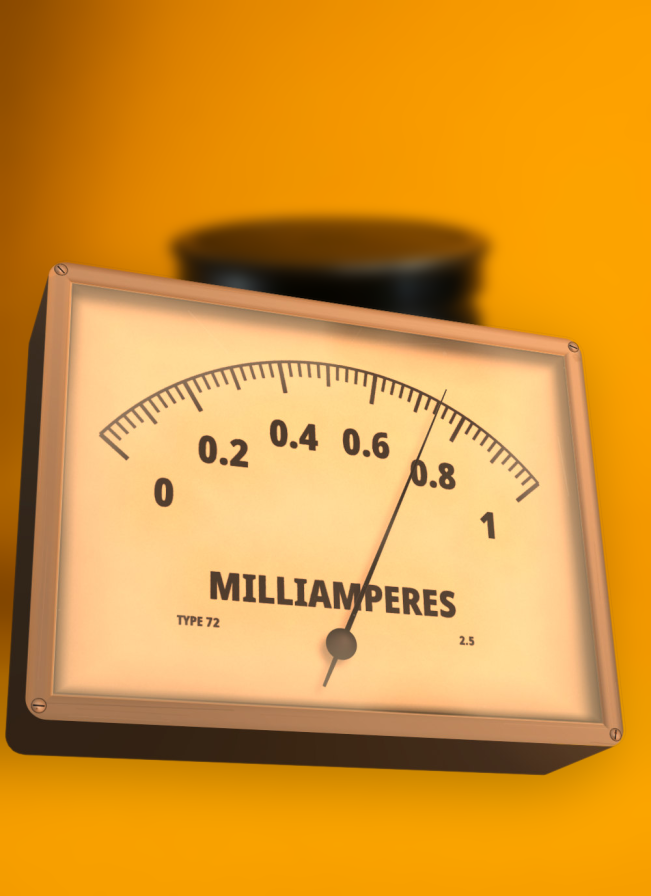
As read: mA 0.74
